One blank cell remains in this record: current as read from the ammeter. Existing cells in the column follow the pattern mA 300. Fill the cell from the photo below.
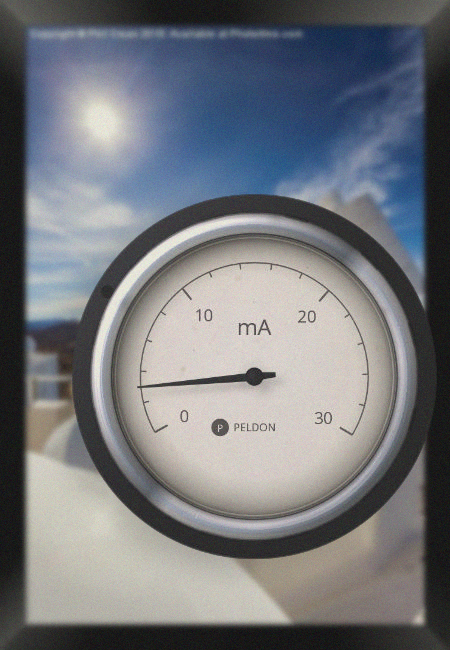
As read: mA 3
